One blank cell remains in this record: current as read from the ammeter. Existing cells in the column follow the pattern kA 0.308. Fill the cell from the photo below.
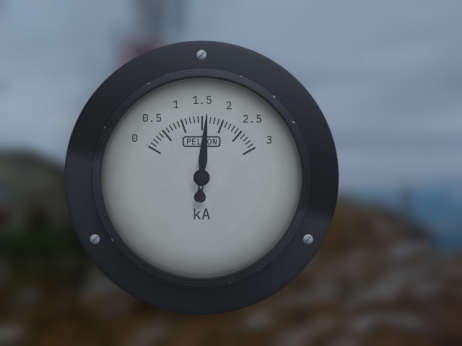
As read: kA 1.6
